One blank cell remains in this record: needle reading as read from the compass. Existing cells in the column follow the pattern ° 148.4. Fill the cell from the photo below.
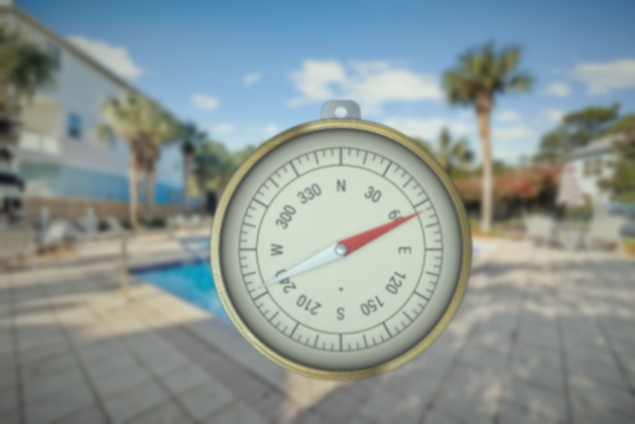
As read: ° 65
